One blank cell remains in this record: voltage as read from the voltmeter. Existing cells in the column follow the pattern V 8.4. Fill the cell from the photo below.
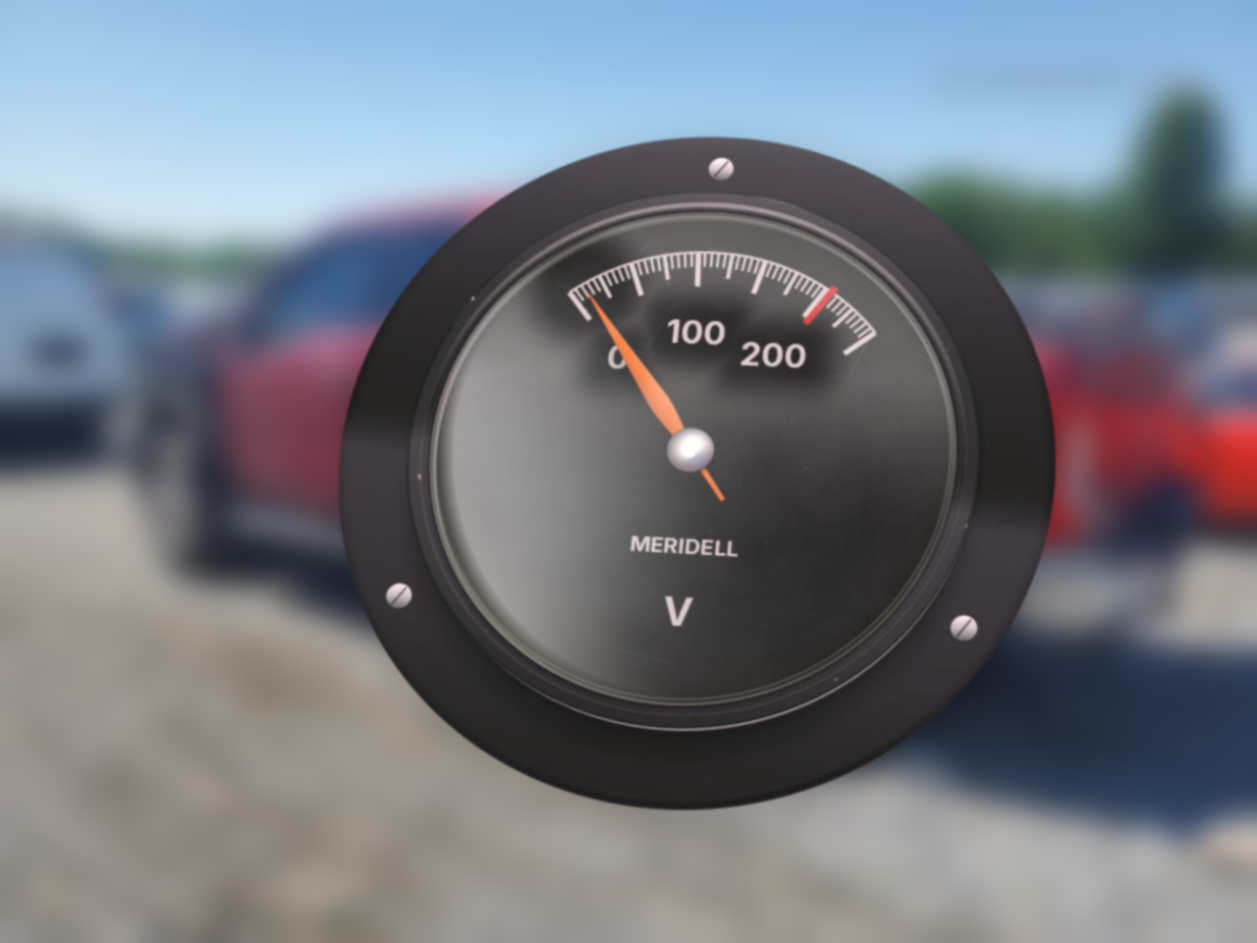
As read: V 10
